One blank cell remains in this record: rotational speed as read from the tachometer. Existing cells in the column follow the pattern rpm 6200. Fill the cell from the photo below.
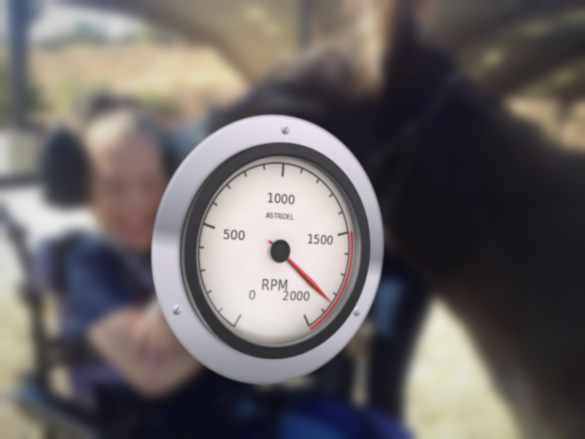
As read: rpm 1850
